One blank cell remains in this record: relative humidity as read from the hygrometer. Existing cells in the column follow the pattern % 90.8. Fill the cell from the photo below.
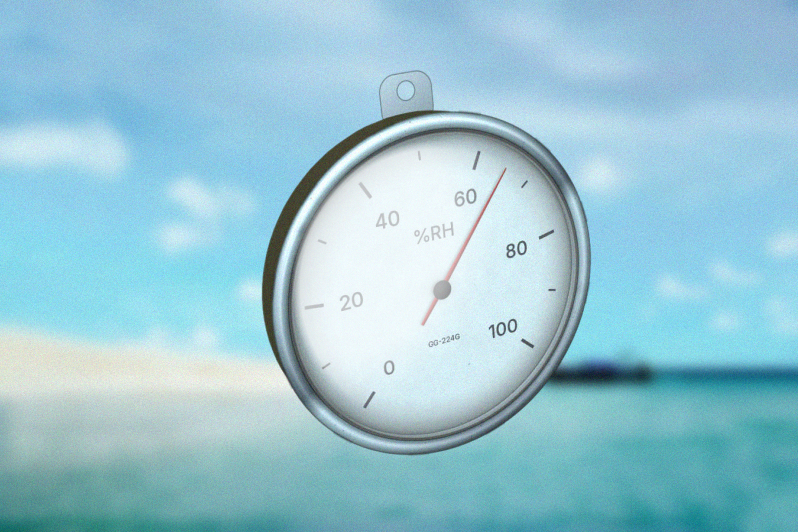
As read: % 65
